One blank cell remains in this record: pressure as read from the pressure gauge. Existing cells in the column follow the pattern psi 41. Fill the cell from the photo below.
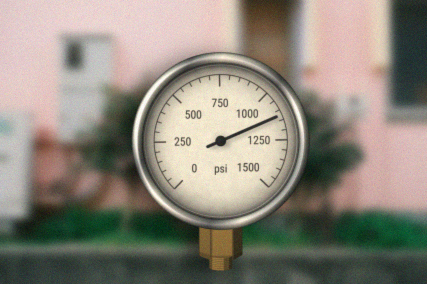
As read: psi 1125
